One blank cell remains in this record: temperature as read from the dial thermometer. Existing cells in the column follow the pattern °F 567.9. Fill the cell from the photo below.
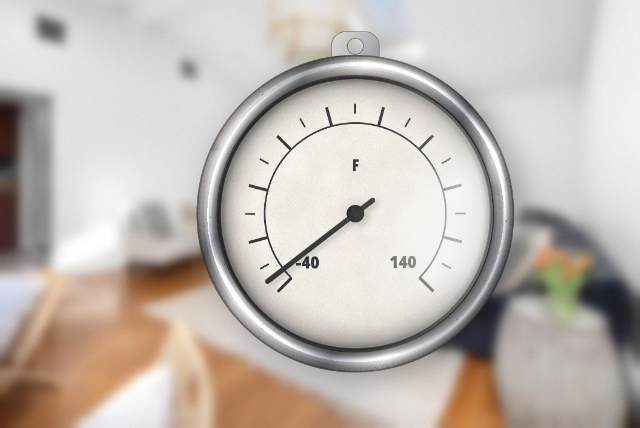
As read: °F -35
